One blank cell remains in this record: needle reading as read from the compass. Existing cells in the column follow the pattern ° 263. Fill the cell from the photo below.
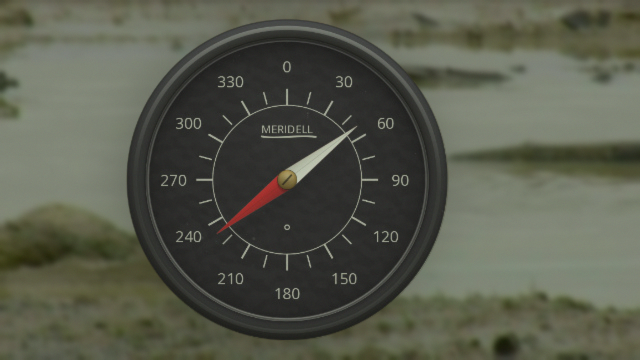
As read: ° 232.5
